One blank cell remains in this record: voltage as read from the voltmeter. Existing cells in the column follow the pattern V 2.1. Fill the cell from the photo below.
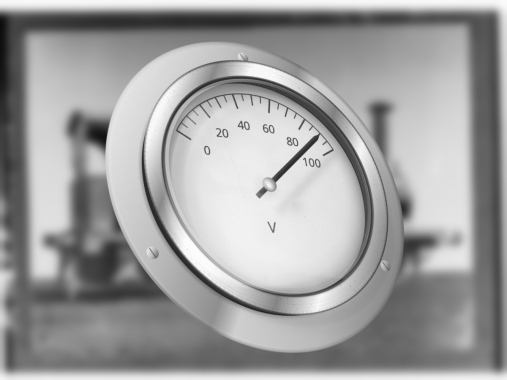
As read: V 90
